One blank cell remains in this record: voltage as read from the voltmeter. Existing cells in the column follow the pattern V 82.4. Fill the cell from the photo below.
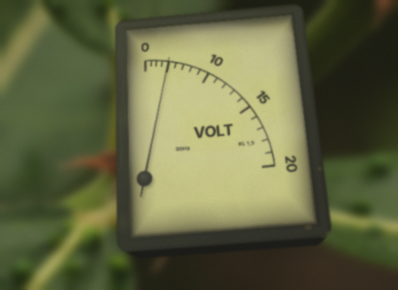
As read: V 5
